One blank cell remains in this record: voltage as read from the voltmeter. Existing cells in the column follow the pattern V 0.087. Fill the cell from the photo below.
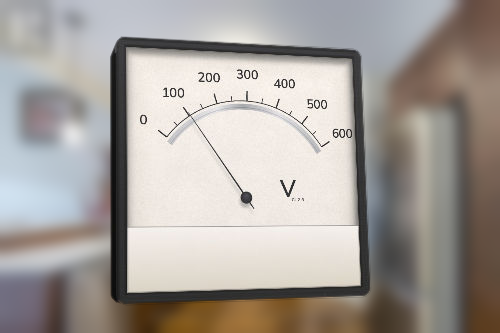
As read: V 100
